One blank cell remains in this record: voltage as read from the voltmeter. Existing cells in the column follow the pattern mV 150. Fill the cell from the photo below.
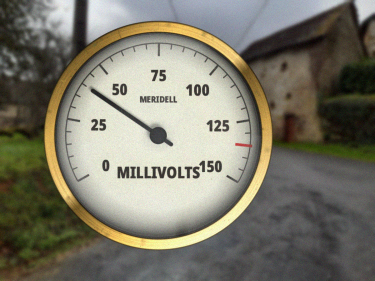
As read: mV 40
